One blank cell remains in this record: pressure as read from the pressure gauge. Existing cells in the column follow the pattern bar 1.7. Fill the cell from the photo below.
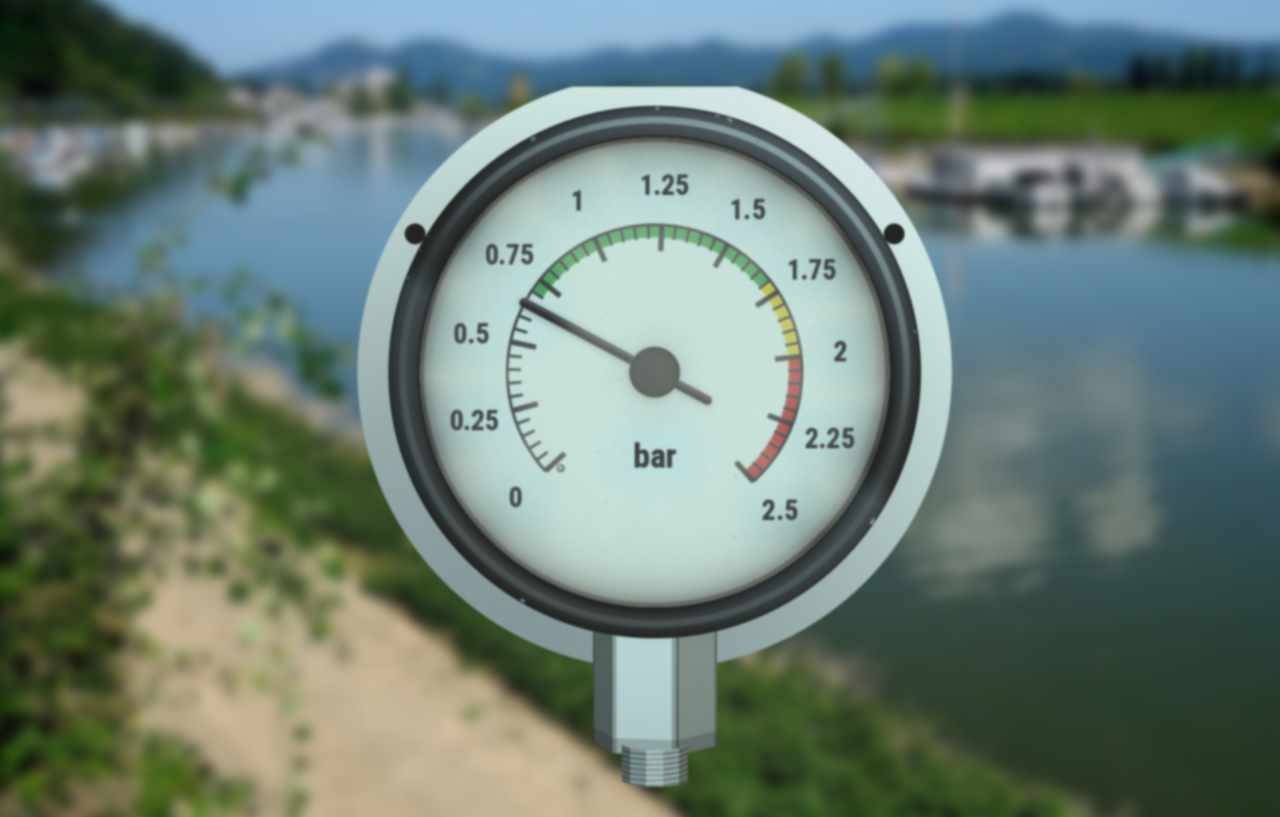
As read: bar 0.65
